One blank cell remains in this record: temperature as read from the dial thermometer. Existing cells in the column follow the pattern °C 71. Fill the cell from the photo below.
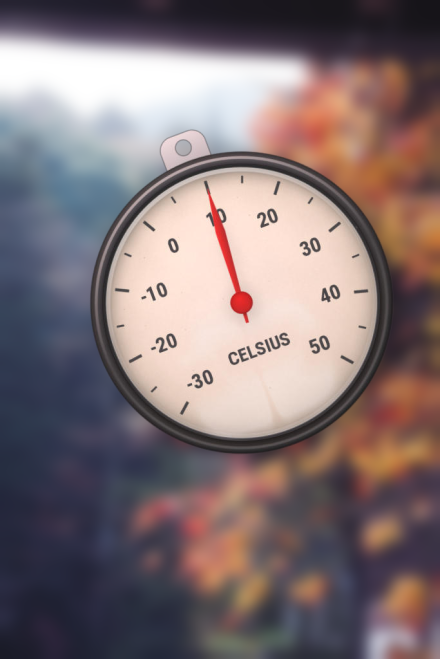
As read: °C 10
